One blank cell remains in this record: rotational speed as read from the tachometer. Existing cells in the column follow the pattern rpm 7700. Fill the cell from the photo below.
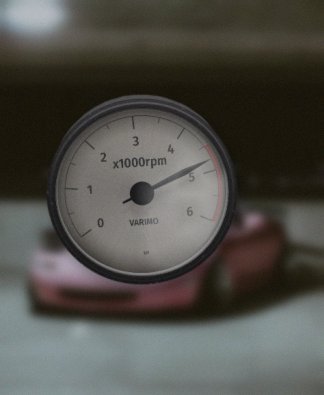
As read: rpm 4750
